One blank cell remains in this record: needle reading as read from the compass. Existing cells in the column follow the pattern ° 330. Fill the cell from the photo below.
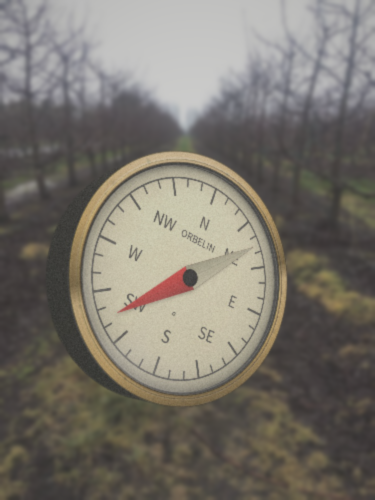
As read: ° 225
